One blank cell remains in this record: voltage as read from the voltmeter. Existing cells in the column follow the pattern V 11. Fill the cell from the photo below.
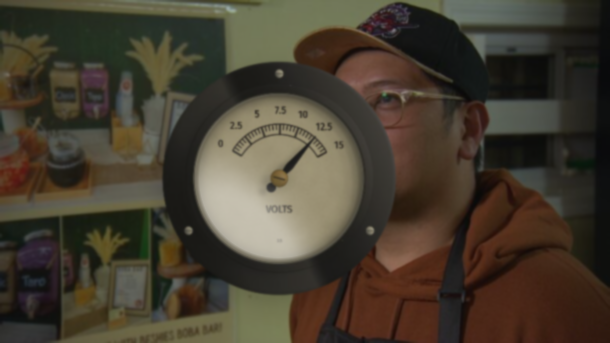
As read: V 12.5
